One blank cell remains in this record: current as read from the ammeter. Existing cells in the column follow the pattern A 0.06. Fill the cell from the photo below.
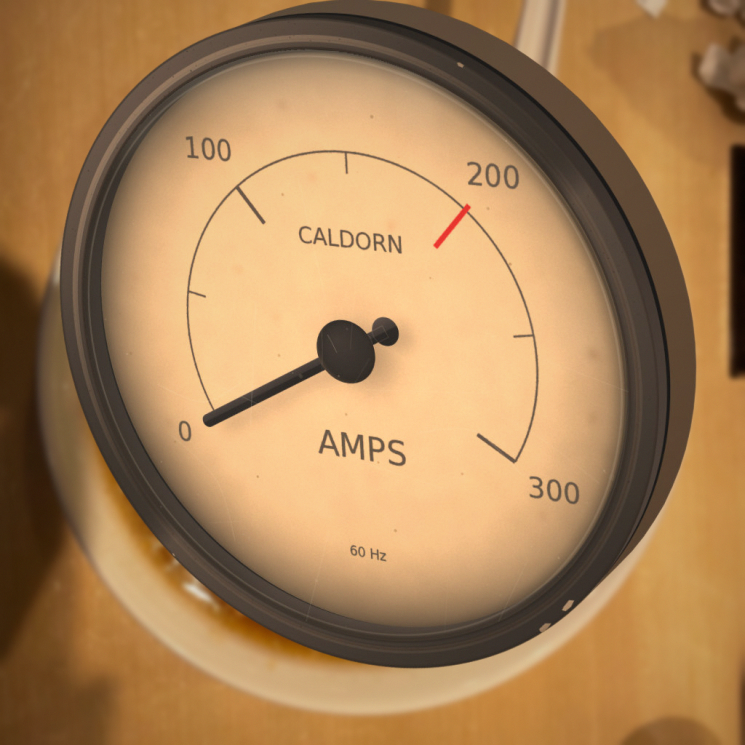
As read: A 0
